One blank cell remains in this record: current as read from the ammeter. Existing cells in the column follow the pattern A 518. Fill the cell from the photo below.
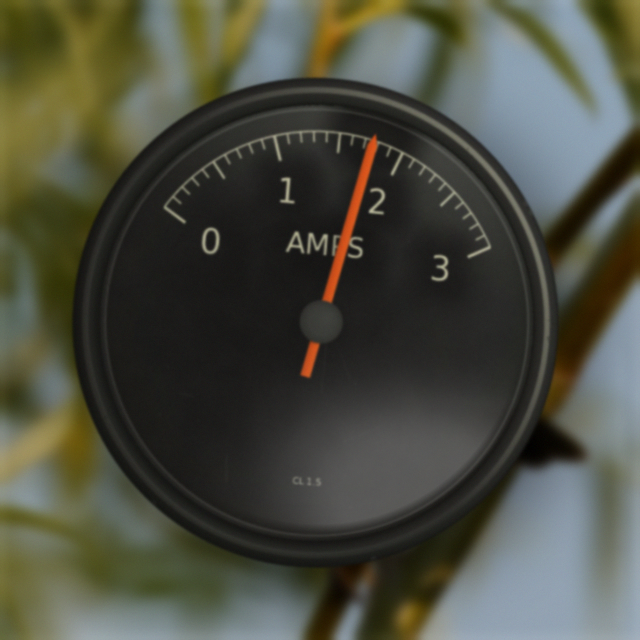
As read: A 1.75
